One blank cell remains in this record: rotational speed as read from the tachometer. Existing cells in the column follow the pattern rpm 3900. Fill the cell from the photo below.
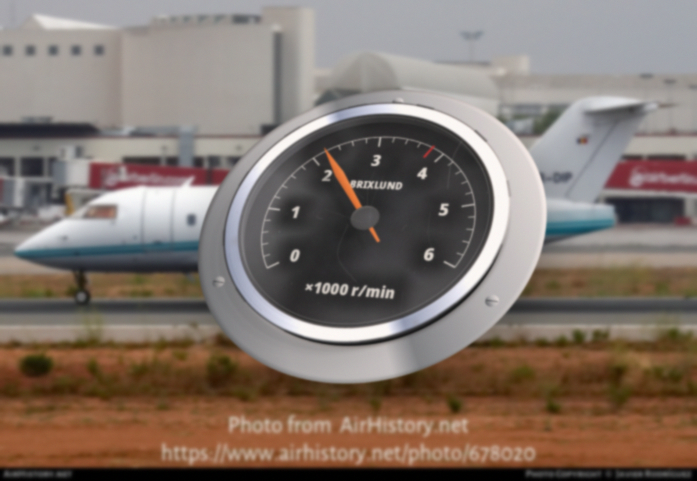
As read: rpm 2200
